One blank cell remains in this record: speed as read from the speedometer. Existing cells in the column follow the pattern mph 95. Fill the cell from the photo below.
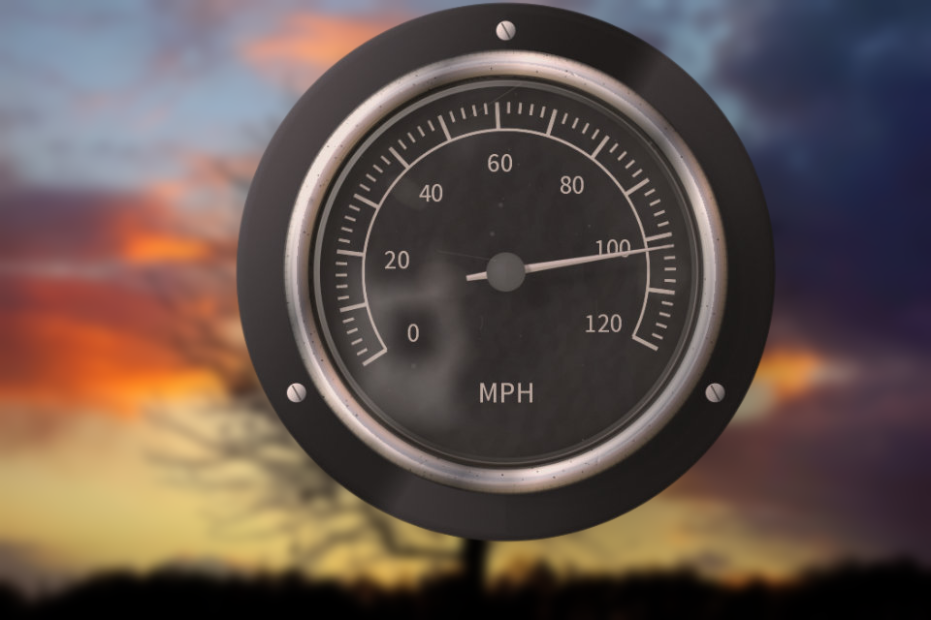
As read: mph 102
